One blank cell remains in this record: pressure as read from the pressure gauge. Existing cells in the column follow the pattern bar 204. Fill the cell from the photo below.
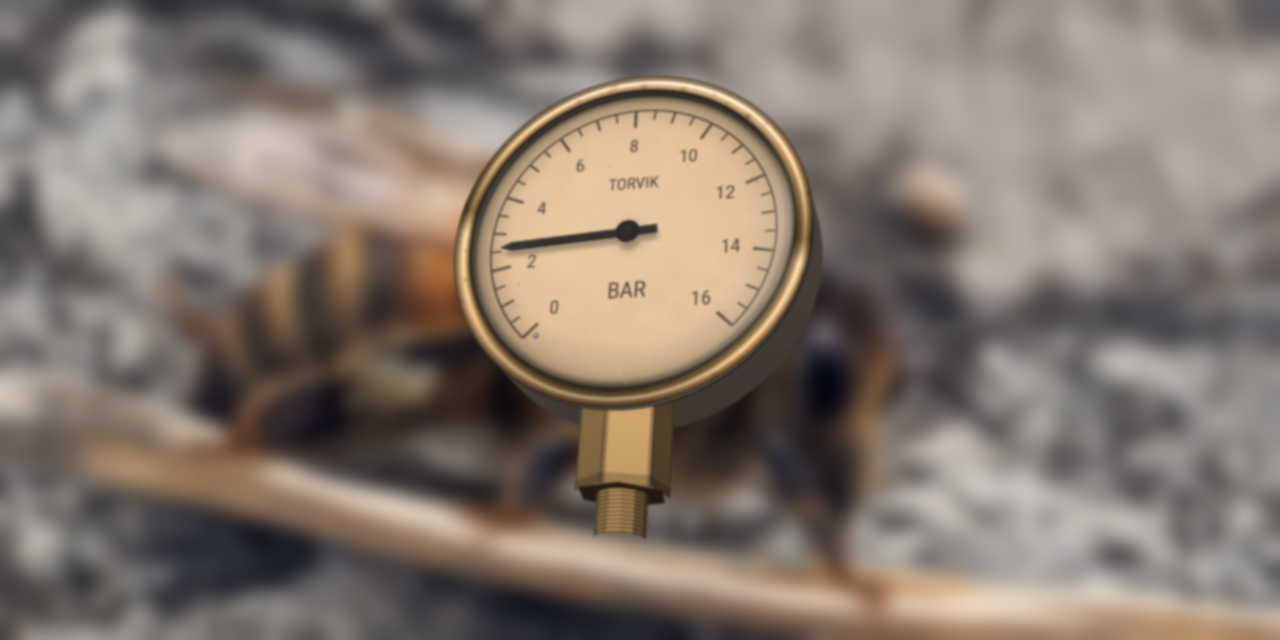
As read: bar 2.5
